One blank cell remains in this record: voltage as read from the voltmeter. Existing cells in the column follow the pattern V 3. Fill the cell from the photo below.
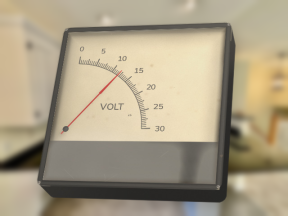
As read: V 12.5
